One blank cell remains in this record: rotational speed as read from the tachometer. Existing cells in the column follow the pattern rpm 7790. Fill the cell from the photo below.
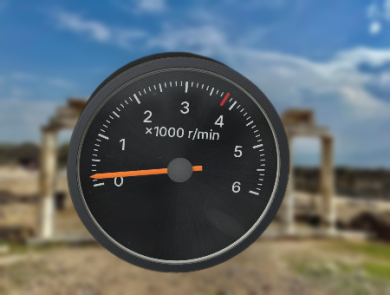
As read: rpm 200
